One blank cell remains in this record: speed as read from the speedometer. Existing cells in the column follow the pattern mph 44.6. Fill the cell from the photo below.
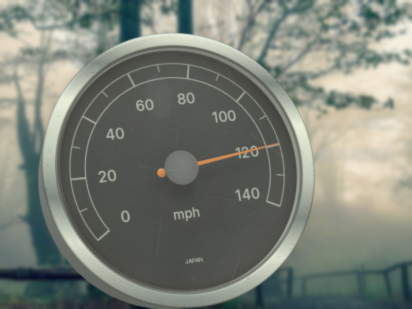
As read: mph 120
